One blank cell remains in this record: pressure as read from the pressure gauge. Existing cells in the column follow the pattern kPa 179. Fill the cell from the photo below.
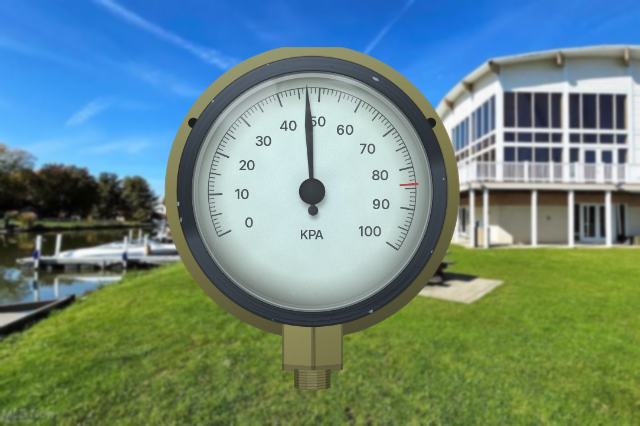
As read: kPa 47
